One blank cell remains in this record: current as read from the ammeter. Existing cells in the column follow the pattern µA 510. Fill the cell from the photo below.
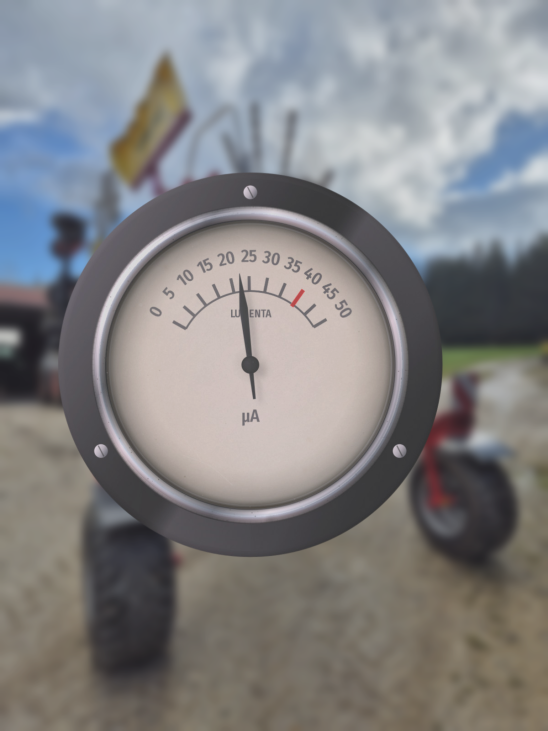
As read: µA 22.5
